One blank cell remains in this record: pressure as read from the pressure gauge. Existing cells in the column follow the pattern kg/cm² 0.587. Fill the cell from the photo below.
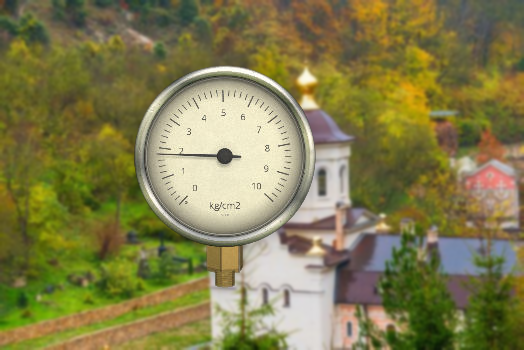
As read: kg/cm² 1.8
